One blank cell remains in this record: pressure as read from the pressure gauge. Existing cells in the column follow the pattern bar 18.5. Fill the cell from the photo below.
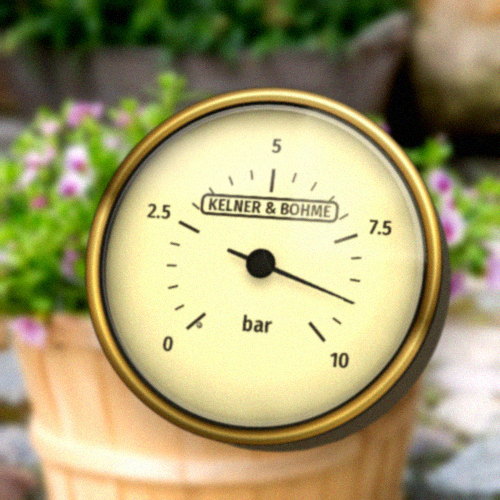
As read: bar 9
